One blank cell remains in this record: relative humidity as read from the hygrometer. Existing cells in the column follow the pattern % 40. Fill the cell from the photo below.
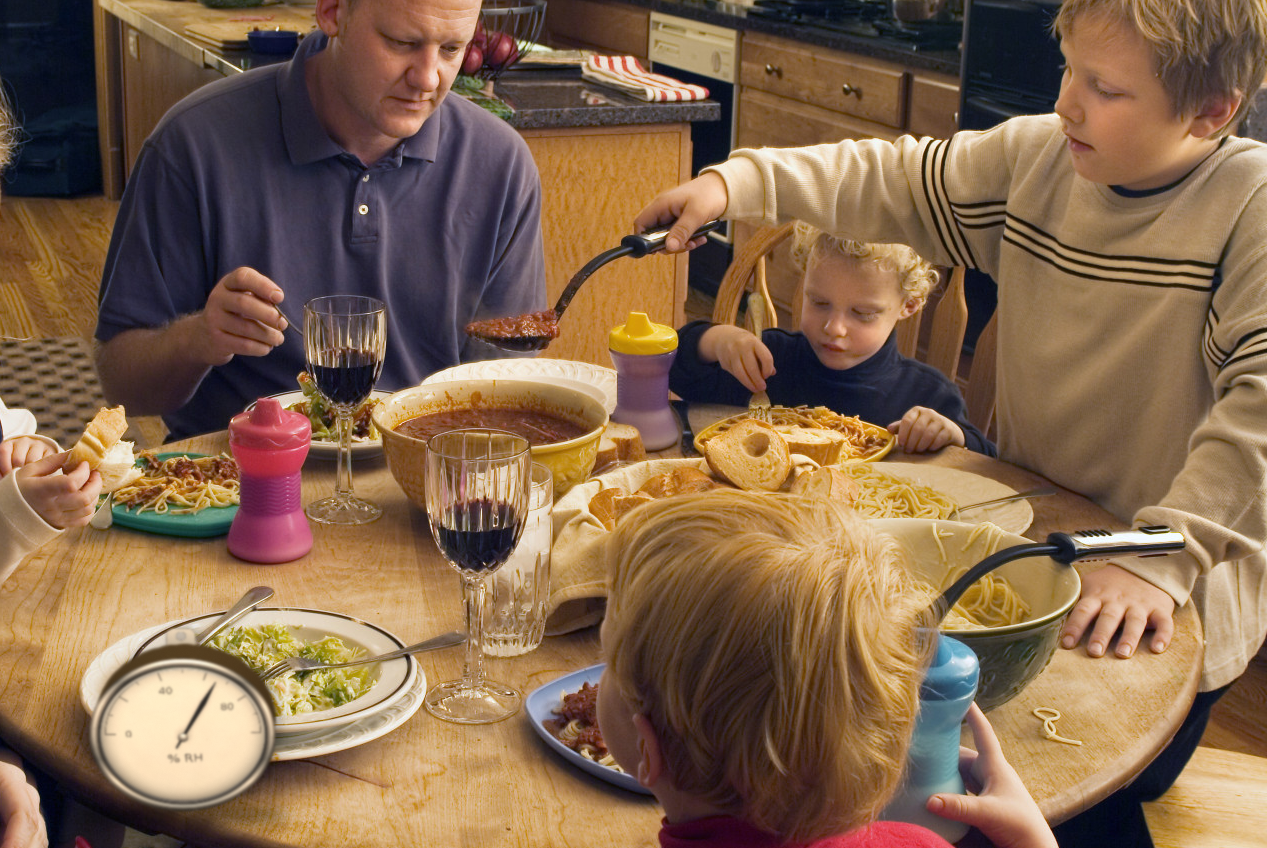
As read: % 65
